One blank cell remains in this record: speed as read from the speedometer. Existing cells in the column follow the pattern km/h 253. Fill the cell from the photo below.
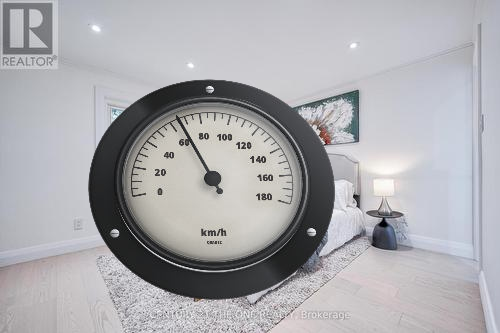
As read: km/h 65
